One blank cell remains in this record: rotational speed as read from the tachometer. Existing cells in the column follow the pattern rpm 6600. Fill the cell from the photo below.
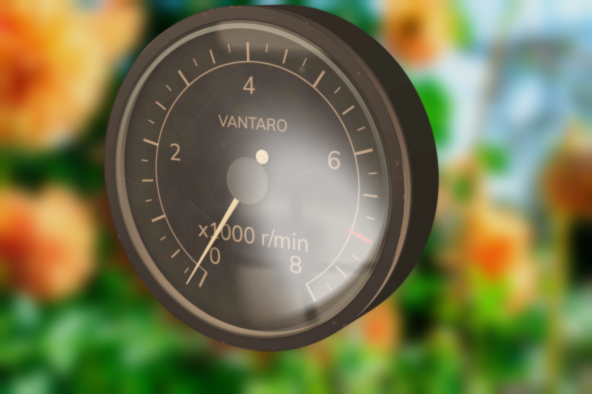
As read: rpm 125
